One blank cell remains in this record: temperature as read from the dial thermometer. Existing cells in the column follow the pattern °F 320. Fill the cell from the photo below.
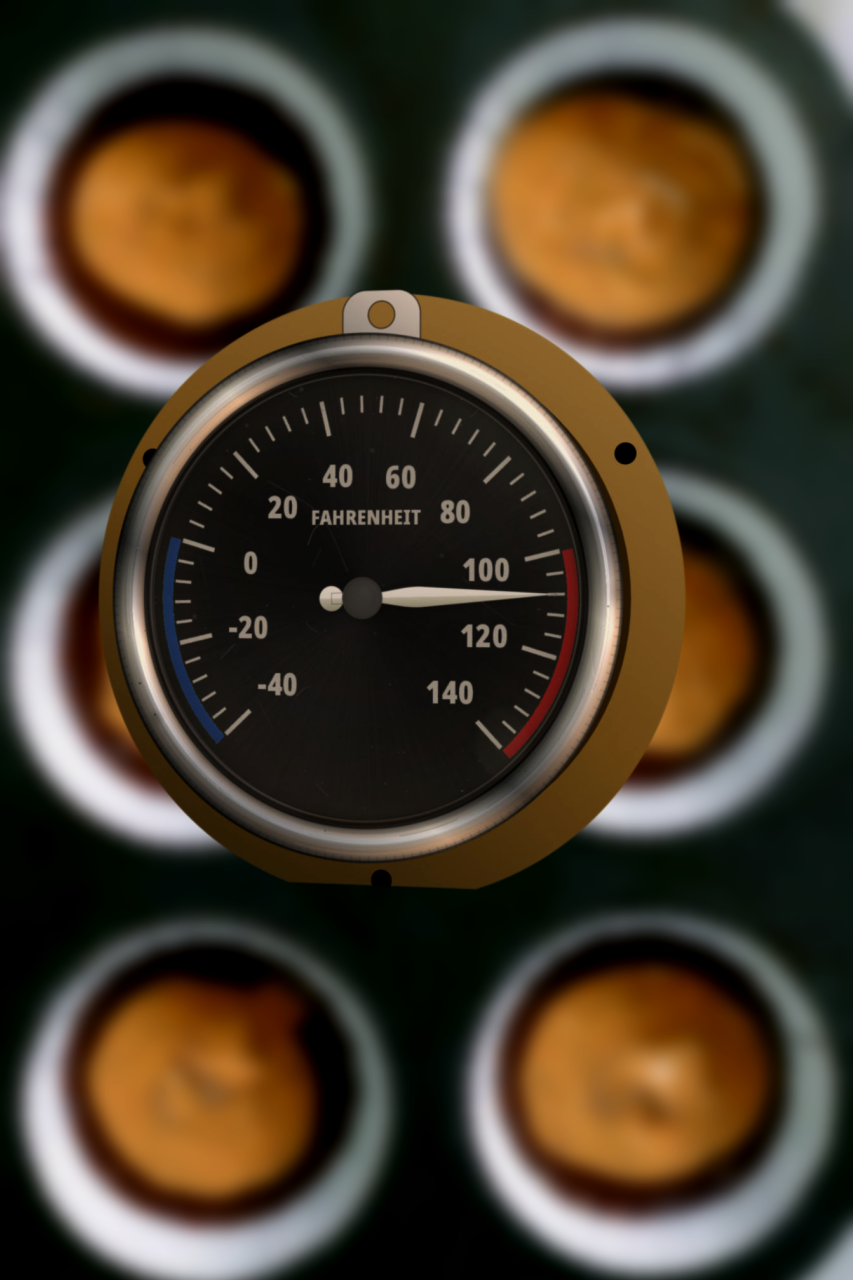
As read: °F 108
